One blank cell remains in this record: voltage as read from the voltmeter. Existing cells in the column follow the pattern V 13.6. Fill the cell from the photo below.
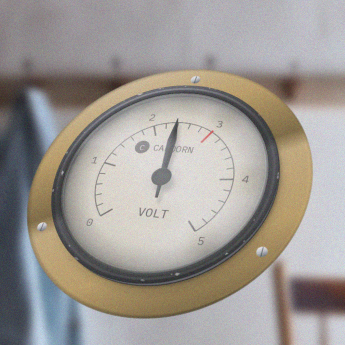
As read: V 2.4
